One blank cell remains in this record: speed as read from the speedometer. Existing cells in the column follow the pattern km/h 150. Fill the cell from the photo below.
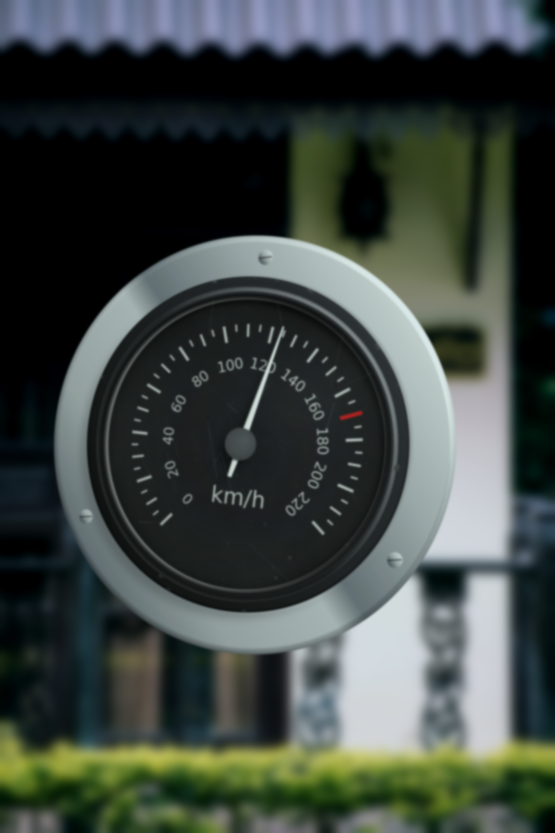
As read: km/h 125
